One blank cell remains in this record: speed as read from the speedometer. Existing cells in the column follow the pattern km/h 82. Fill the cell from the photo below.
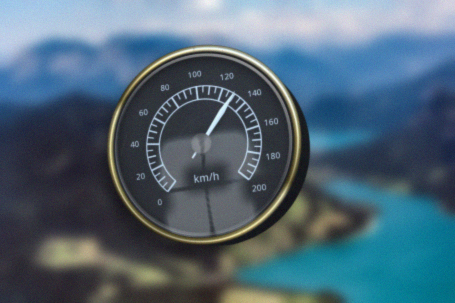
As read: km/h 130
